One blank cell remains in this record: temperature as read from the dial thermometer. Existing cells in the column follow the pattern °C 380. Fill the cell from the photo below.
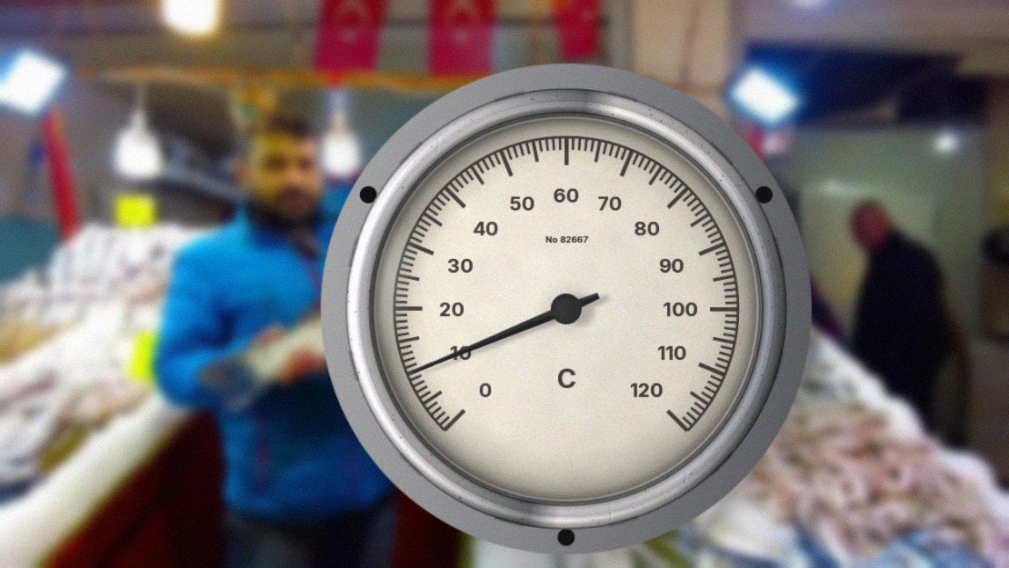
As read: °C 10
